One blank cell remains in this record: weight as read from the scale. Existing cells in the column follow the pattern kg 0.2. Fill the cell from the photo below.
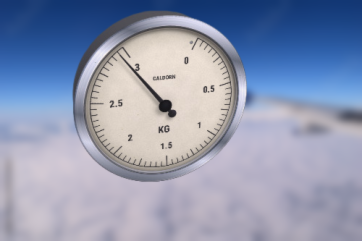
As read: kg 2.95
